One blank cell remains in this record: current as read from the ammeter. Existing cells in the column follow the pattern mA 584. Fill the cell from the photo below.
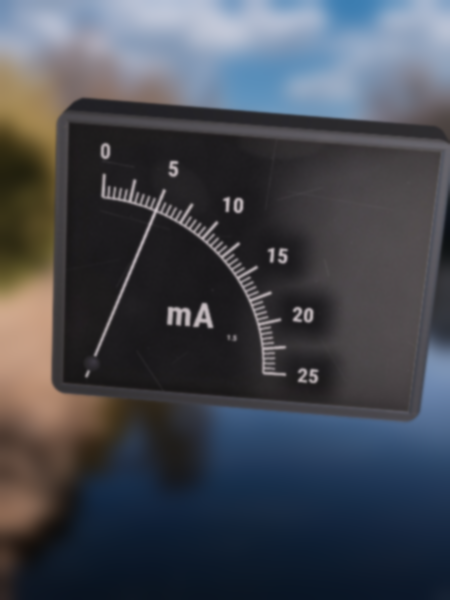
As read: mA 5
